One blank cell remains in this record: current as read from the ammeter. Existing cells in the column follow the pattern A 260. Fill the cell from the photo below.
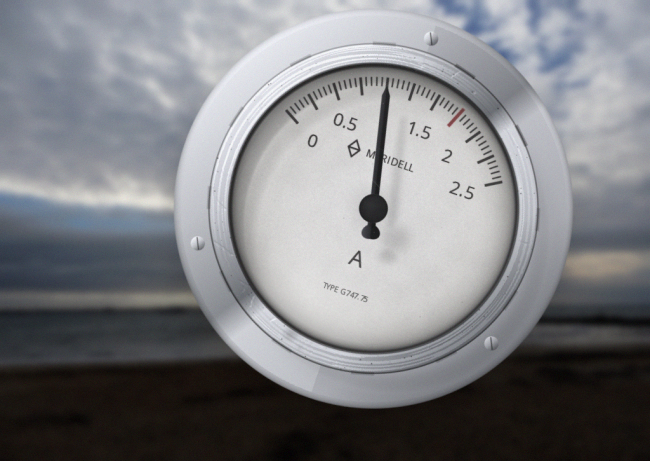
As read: A 1
